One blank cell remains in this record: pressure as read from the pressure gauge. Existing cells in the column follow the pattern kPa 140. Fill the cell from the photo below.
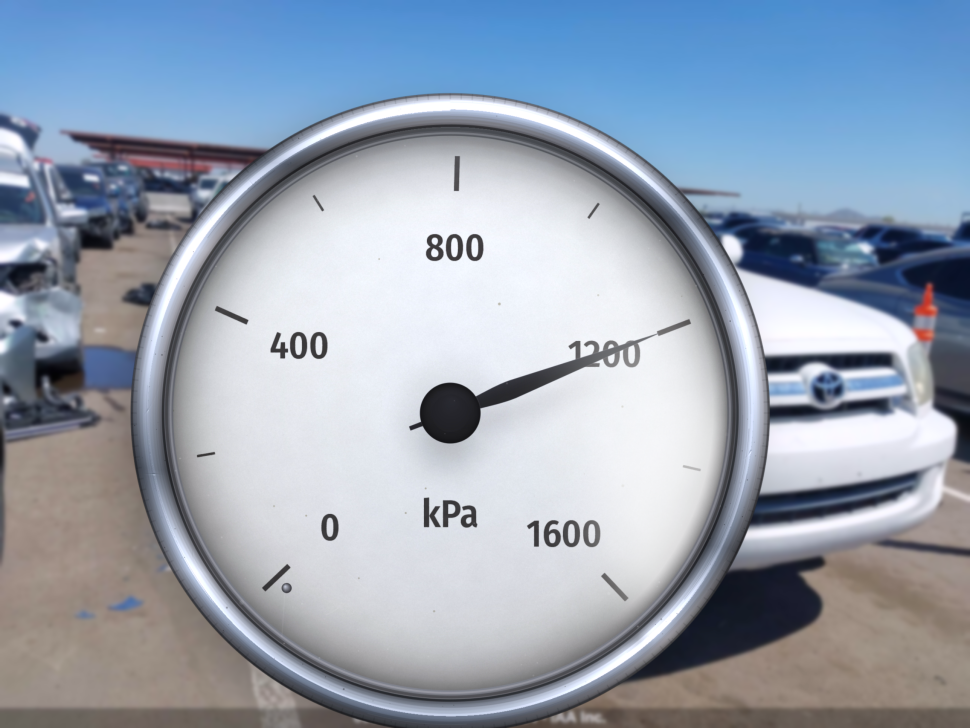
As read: kPa 1200
